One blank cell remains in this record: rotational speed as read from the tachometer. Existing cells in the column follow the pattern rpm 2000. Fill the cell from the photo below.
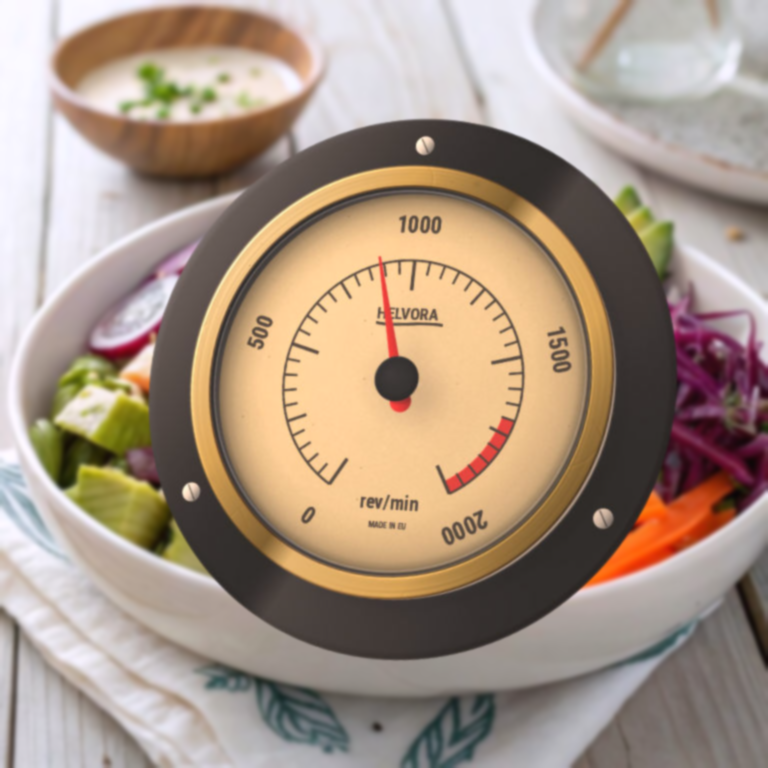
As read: rpm 900
